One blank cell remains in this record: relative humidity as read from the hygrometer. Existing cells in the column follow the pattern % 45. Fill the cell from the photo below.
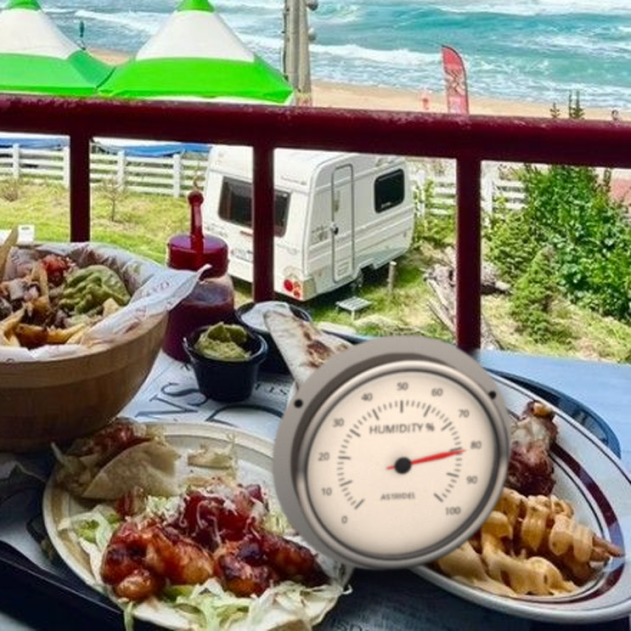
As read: % 80
